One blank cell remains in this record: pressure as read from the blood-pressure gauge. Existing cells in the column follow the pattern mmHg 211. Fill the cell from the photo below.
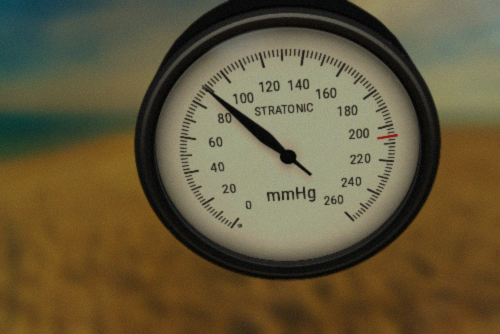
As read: mmHg 90
